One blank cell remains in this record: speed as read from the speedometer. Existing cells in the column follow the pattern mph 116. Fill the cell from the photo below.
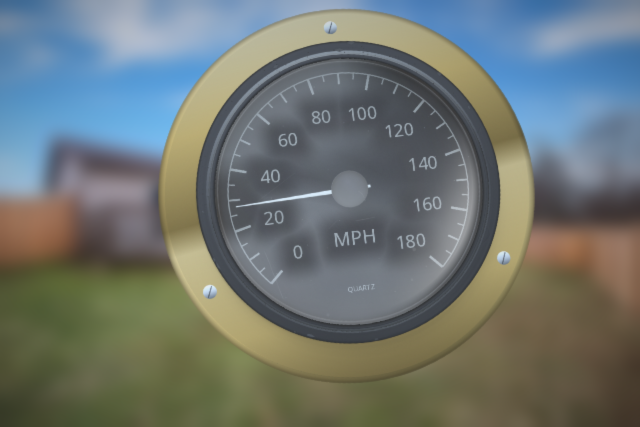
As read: mph 27.5
